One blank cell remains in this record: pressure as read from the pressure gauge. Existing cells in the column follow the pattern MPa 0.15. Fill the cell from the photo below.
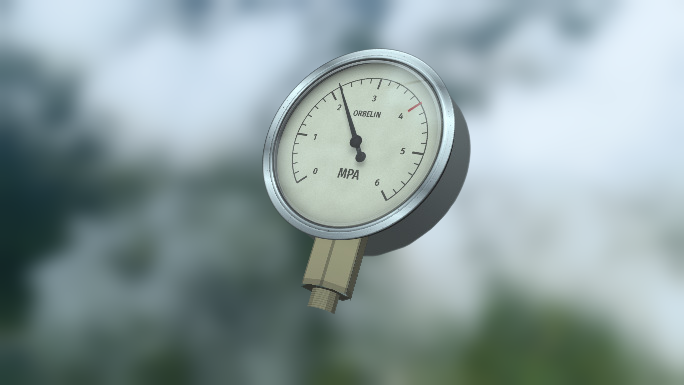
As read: MPa 2.2
